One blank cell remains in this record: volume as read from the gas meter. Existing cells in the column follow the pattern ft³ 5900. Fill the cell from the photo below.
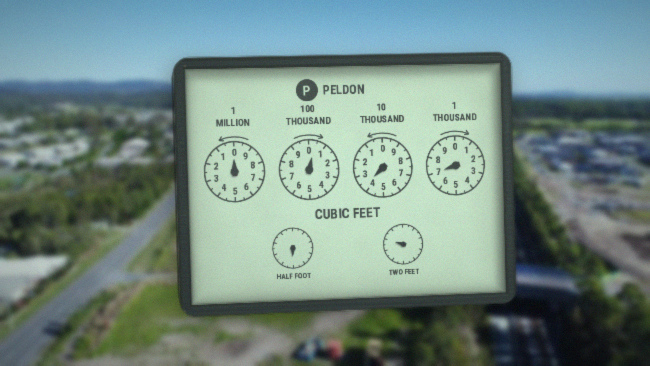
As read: ft³ 3700
